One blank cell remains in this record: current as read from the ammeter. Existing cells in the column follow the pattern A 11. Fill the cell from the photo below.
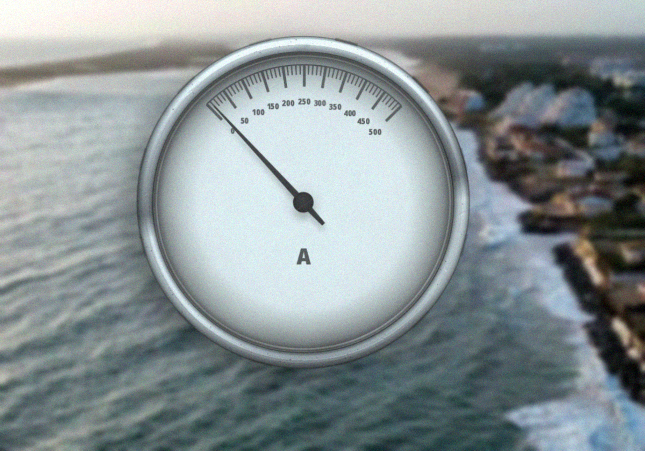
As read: A 10
